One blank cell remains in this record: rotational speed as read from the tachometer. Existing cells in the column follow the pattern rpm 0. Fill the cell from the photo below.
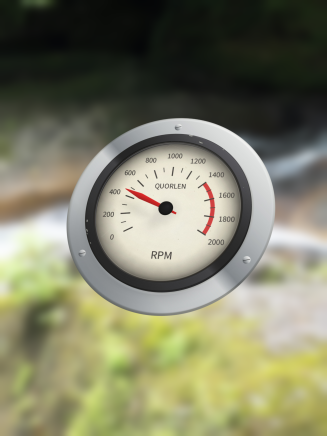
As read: rpm 450
